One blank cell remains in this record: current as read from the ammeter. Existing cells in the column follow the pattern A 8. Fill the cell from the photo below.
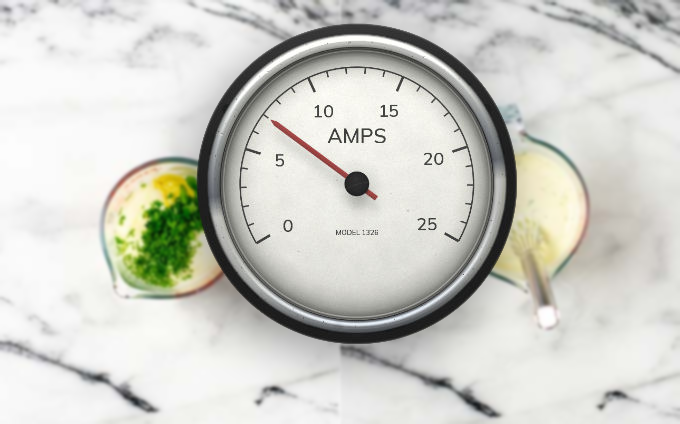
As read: A 7
